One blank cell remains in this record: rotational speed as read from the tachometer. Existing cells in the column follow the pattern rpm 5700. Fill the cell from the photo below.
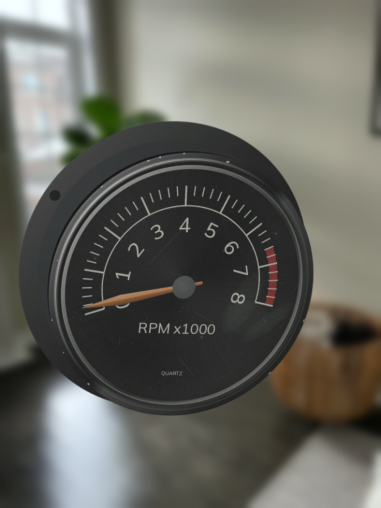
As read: rpm 200
